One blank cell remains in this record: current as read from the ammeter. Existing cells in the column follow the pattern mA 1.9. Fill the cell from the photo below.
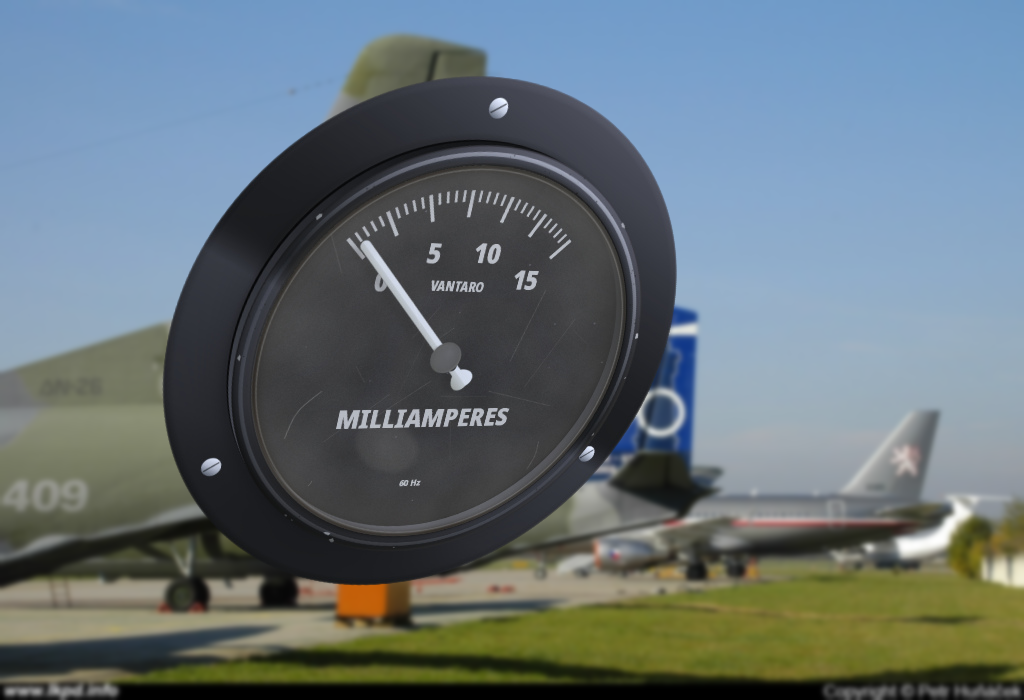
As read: mA 0.5
